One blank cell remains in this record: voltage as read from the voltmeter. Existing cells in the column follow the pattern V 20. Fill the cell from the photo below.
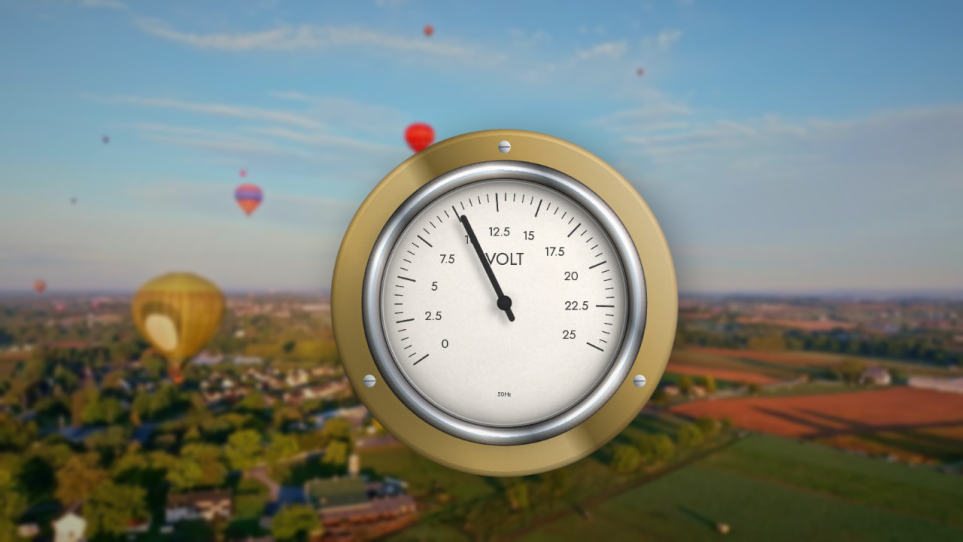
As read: V 10.25
